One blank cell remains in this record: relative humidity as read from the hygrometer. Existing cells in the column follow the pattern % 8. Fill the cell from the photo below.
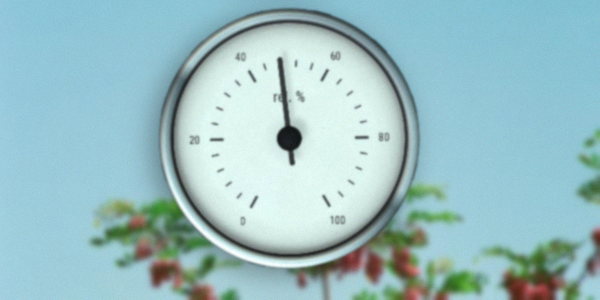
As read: % 48
